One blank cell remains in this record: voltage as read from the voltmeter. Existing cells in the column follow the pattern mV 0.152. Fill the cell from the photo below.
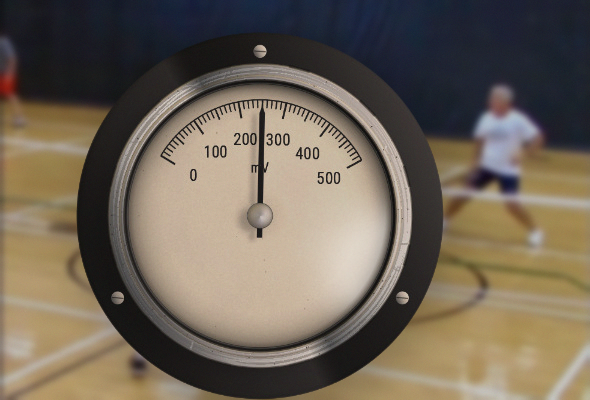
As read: mV 250
